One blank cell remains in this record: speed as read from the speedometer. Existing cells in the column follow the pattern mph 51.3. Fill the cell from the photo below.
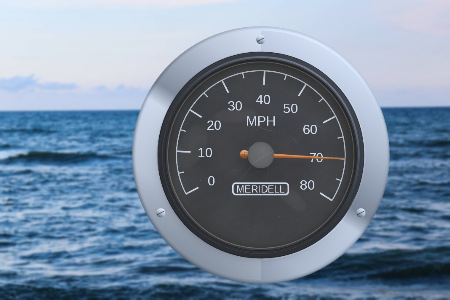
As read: mph 70
